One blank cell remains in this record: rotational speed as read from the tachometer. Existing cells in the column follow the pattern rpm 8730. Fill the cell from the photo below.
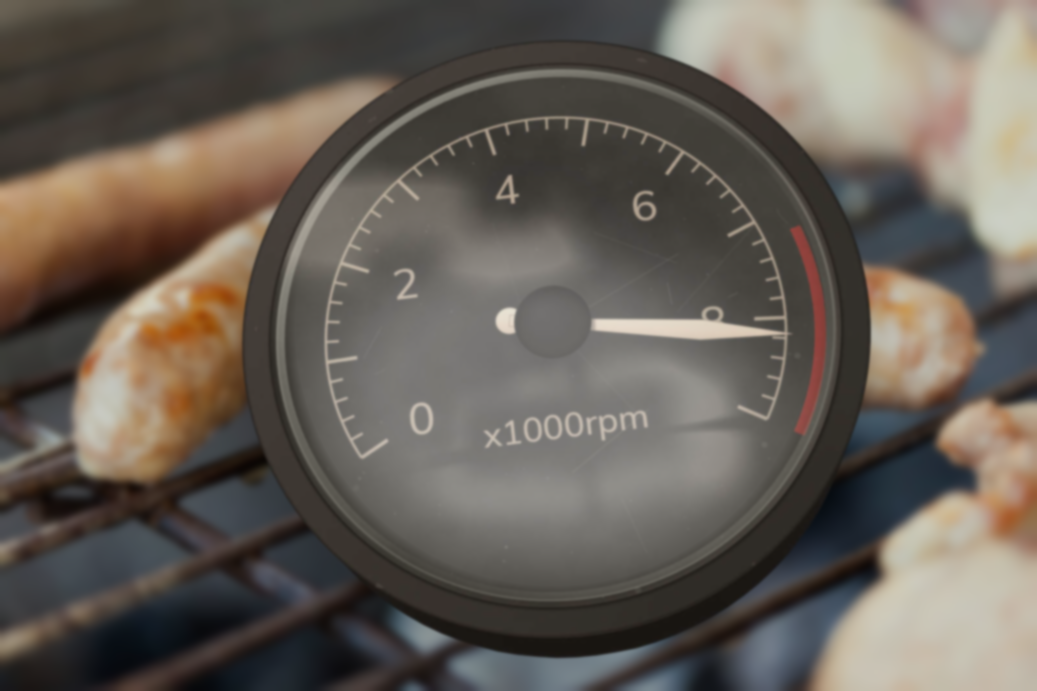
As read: rpm 8200
